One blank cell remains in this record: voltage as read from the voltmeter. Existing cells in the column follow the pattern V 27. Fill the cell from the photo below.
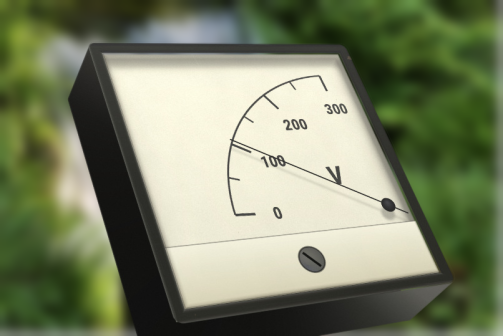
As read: V 100
